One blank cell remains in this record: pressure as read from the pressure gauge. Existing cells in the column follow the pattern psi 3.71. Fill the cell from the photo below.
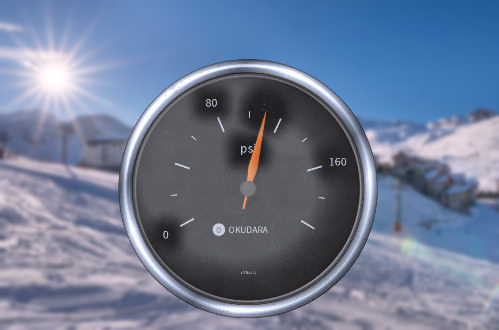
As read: psi 110
